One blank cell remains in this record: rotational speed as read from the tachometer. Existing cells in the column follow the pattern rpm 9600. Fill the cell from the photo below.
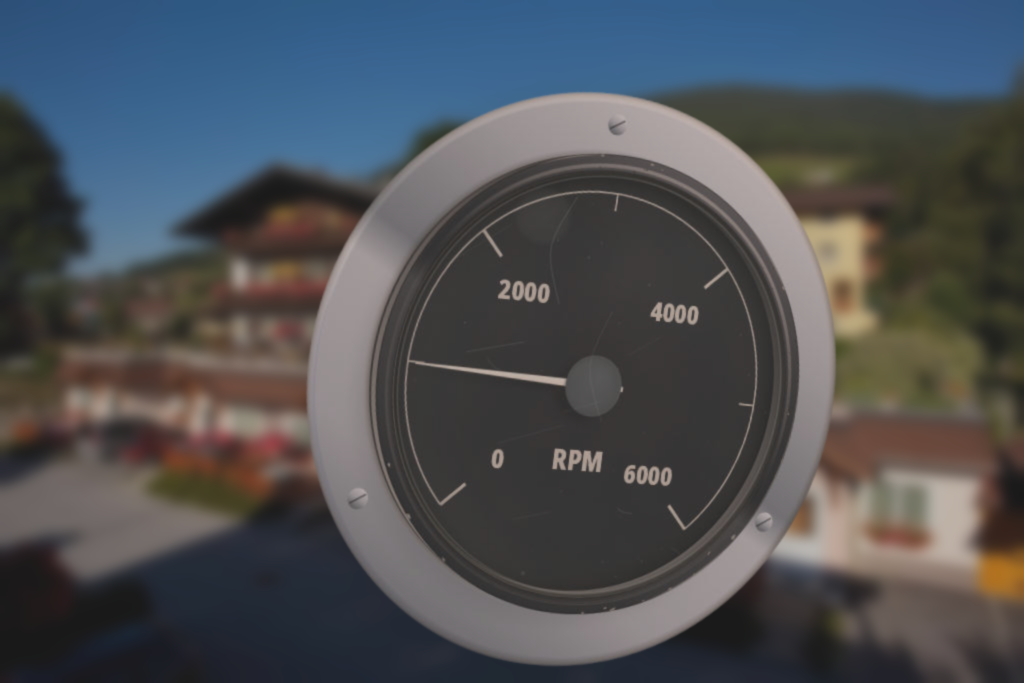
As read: rpm 1000
